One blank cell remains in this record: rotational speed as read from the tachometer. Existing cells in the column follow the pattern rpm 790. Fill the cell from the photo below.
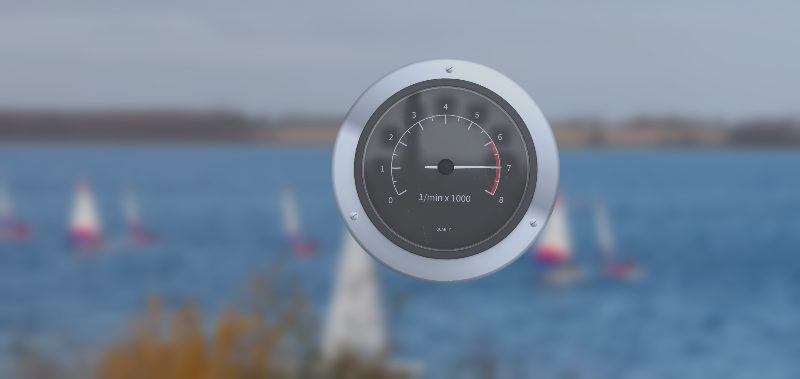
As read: rpm 7000
